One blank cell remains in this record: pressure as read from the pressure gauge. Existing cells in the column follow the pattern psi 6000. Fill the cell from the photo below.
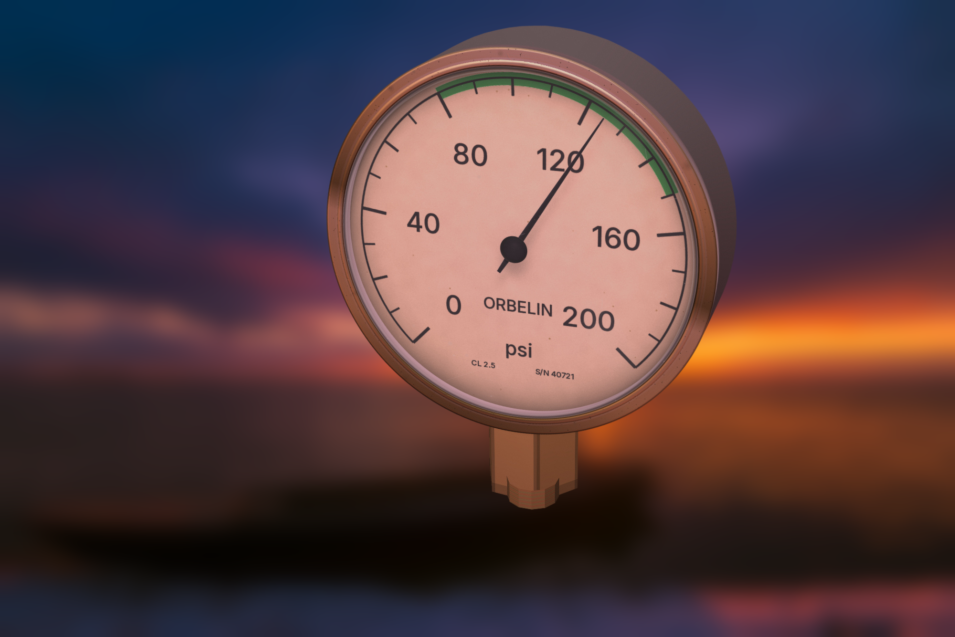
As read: psi 125
